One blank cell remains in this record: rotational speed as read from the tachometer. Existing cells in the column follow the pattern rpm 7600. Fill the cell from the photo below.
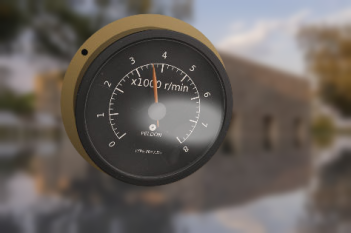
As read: rpm 3600
